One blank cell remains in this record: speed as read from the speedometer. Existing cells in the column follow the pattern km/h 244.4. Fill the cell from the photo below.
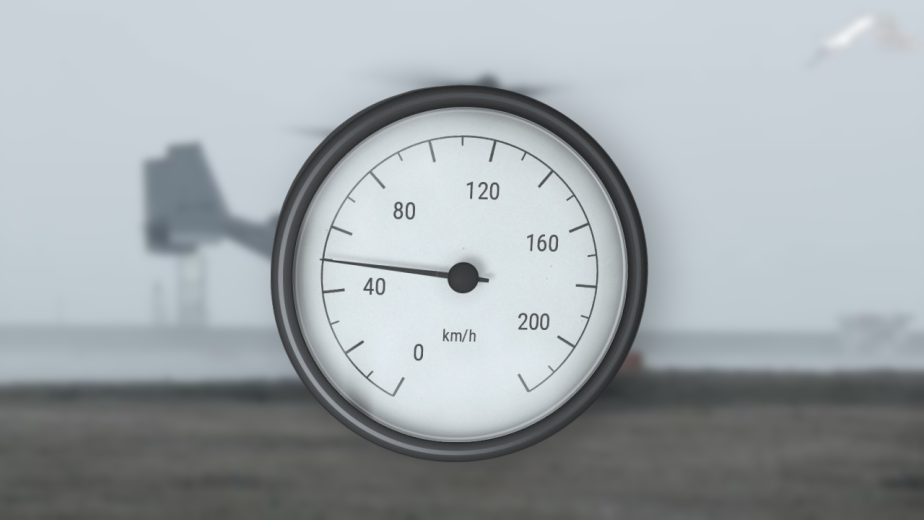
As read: km/h 50
